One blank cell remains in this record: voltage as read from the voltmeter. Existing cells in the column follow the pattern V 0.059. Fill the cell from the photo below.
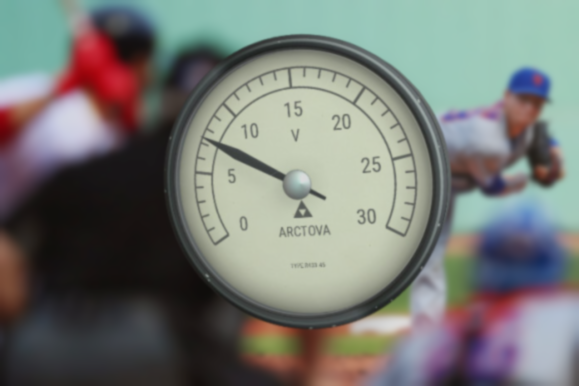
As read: V 7.5
